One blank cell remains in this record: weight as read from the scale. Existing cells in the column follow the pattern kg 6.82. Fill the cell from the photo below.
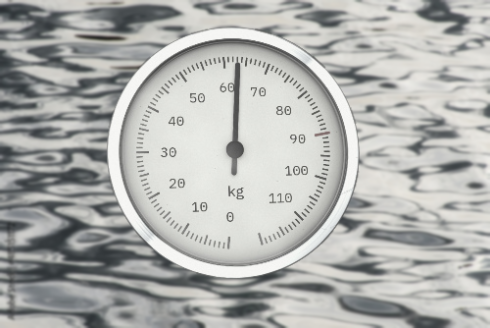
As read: kg 63
